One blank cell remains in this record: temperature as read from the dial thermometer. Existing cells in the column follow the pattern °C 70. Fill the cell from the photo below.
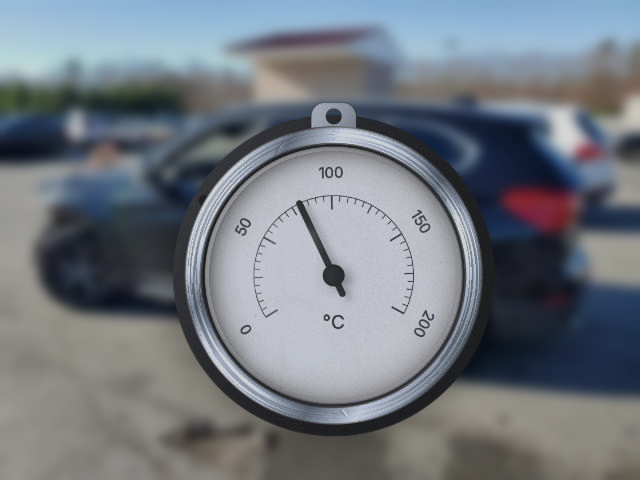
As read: °C 80
